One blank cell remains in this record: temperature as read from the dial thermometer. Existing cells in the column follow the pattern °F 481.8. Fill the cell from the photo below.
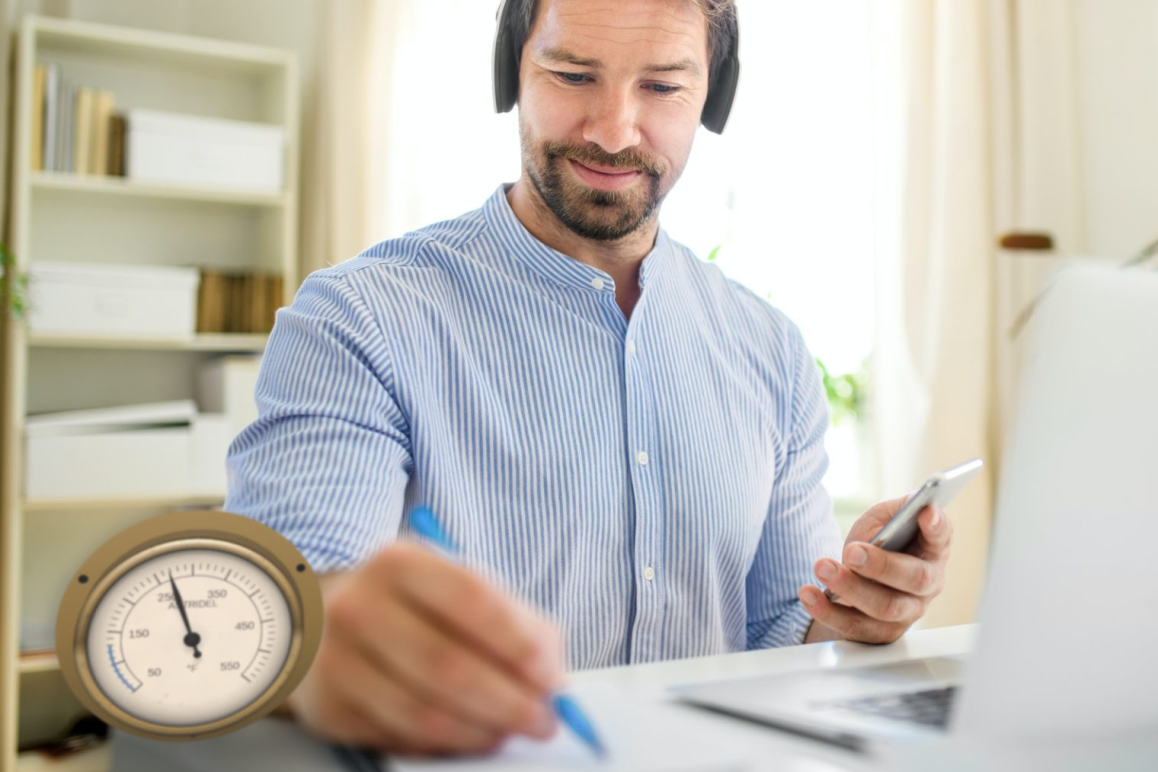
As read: °F 270
